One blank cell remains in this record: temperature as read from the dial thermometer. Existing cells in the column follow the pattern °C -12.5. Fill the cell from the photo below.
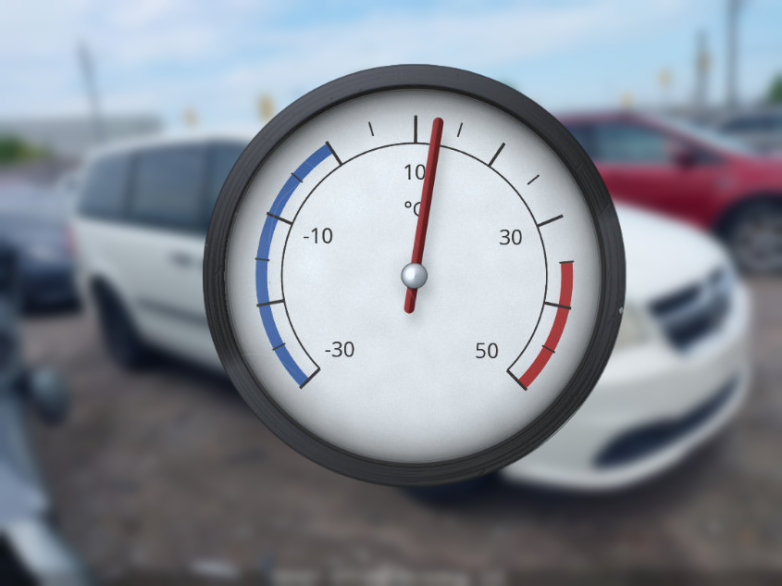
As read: °C 12.5
